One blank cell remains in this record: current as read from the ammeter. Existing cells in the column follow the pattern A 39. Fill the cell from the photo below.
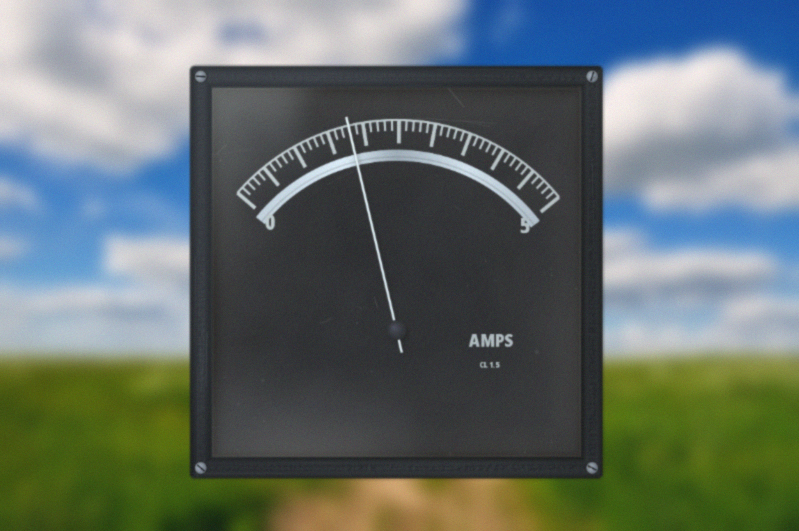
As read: A 1.8
